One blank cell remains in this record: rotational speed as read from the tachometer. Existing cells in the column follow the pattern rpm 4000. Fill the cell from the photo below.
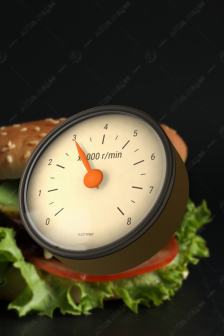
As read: rpm 3000
